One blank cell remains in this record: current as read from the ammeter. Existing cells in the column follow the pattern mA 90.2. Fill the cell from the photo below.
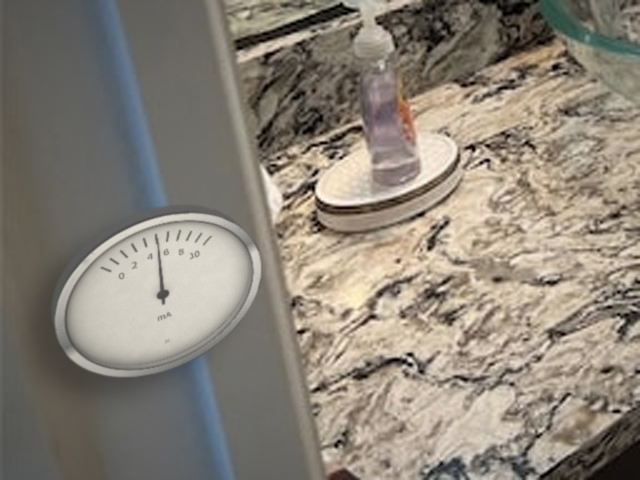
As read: mA 5
